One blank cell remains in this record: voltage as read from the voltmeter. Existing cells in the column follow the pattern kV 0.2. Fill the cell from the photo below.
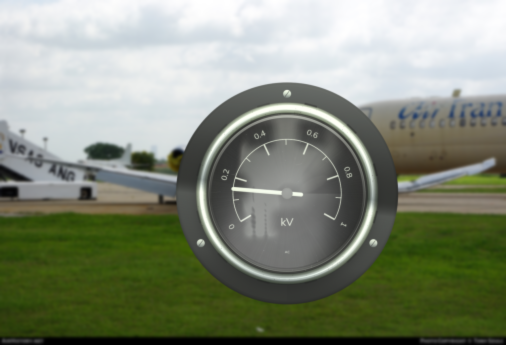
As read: kV 0.15
